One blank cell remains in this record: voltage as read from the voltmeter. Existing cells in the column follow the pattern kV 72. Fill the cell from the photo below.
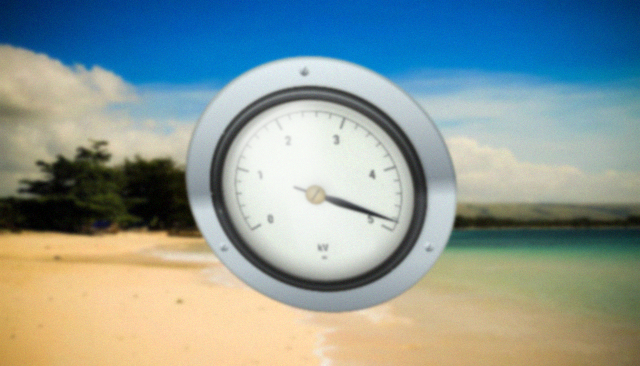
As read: kV 4.8
